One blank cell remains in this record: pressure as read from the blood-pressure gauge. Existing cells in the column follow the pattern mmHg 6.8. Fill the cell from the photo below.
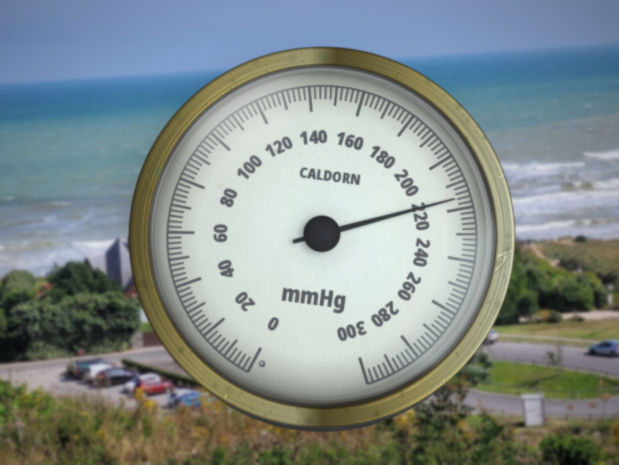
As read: mmHg 216
